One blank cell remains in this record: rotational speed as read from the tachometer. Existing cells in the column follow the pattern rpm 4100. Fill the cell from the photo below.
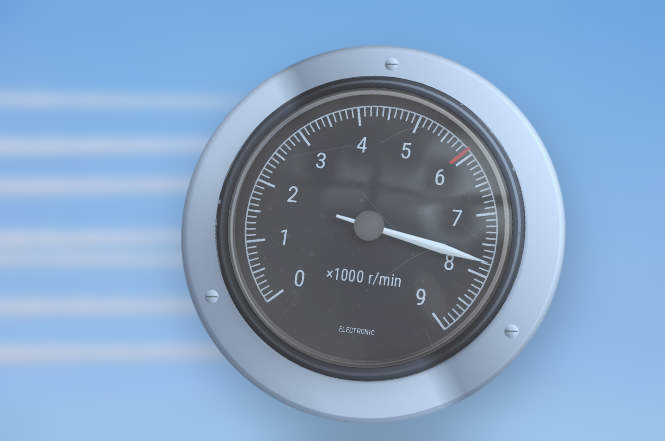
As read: rpm 7800
